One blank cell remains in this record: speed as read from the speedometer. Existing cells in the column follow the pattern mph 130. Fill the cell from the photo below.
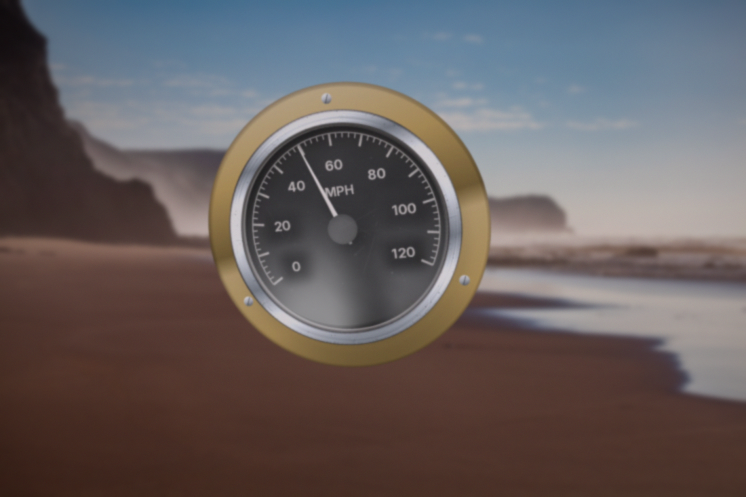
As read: mph 50
